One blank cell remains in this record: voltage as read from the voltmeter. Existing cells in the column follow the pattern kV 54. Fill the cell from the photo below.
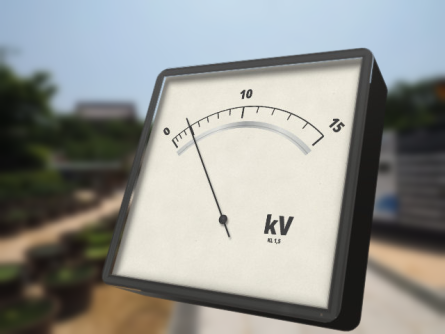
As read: kV 5
